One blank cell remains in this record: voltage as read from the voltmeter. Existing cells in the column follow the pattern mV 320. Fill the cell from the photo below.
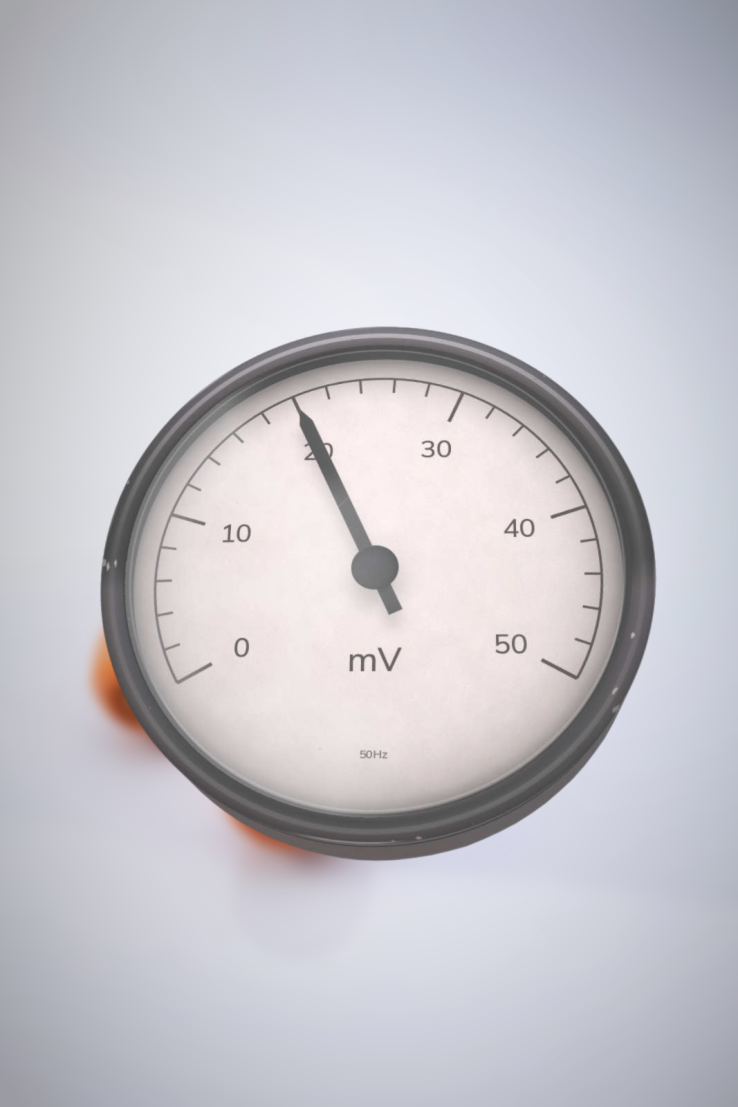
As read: mV 20
